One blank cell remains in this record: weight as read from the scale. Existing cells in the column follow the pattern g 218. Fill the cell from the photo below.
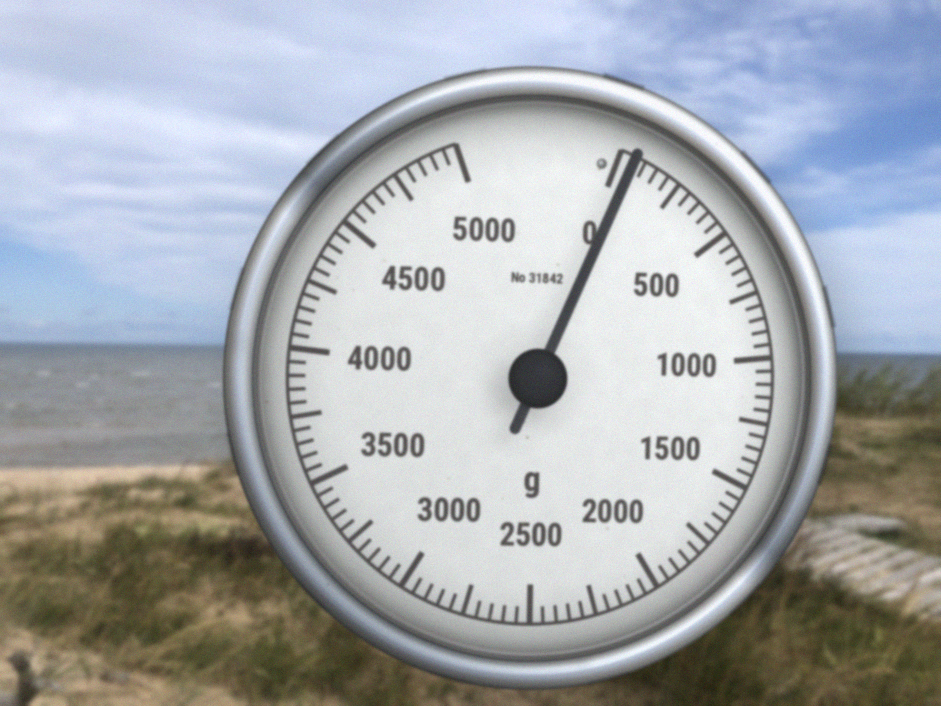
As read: g 50
